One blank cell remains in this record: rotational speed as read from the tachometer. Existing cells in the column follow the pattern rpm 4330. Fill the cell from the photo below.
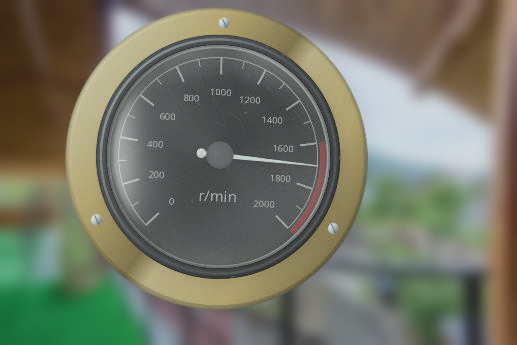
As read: rpm 1700
